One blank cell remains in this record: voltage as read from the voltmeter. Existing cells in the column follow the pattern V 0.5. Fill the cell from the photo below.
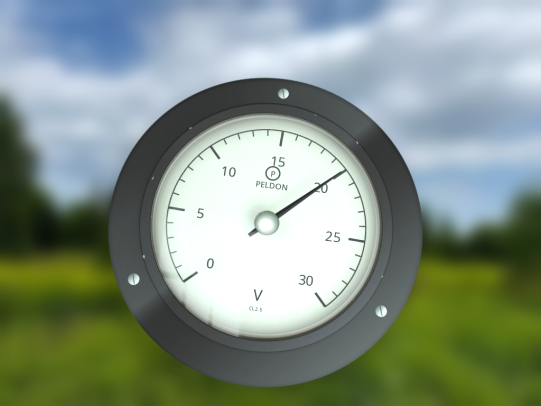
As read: V 20
